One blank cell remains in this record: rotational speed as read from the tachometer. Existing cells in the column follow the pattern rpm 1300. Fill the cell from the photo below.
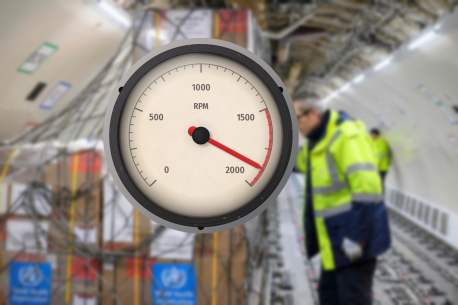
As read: rpm 1875
